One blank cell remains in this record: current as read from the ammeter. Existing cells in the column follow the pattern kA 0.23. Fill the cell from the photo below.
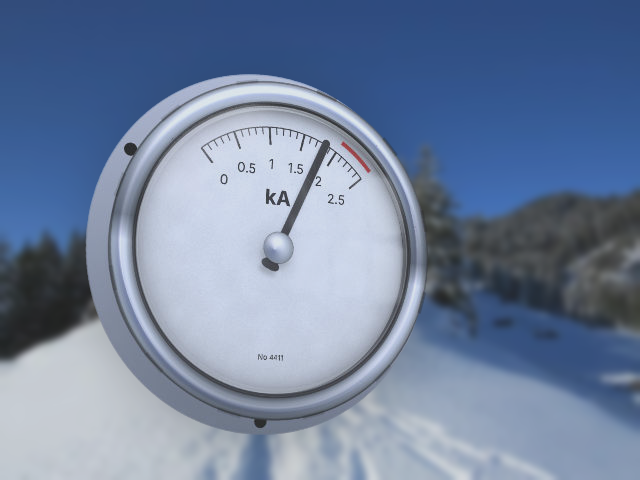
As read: kA 1.8
